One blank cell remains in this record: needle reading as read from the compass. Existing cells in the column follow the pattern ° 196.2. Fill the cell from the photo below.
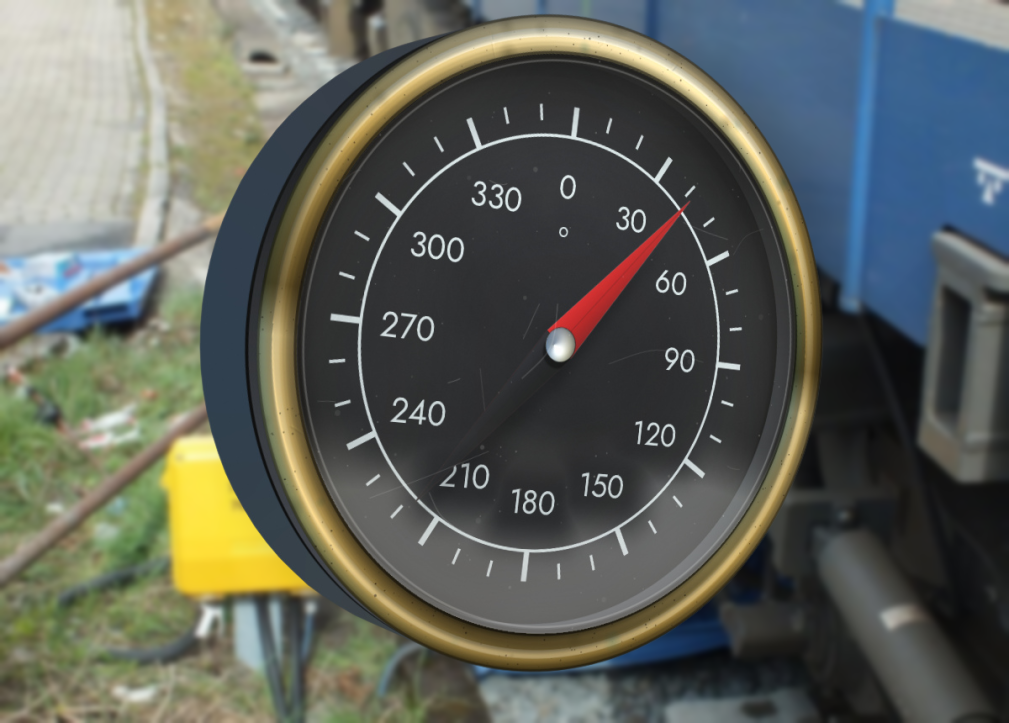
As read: ° 40
